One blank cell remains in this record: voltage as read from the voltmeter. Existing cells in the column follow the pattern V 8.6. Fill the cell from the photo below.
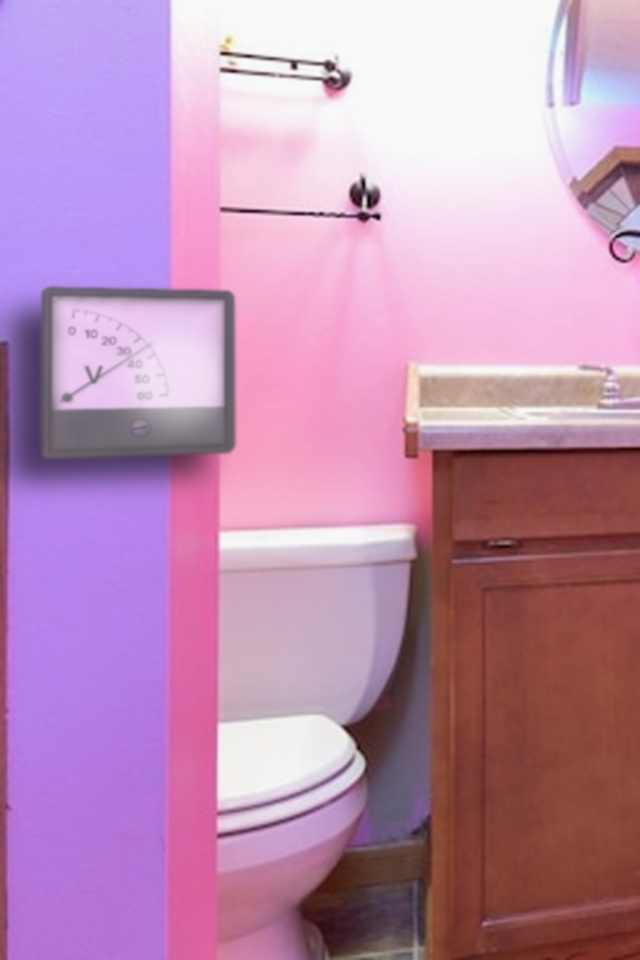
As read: V 35
